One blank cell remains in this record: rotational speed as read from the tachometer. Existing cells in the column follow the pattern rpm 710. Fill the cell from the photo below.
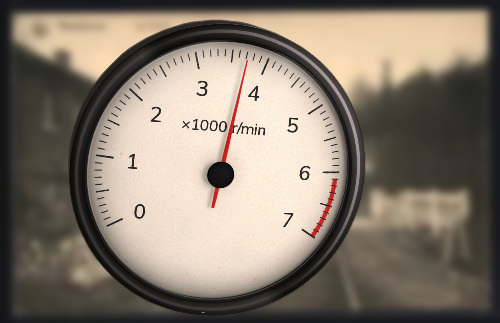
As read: rpm 3700
